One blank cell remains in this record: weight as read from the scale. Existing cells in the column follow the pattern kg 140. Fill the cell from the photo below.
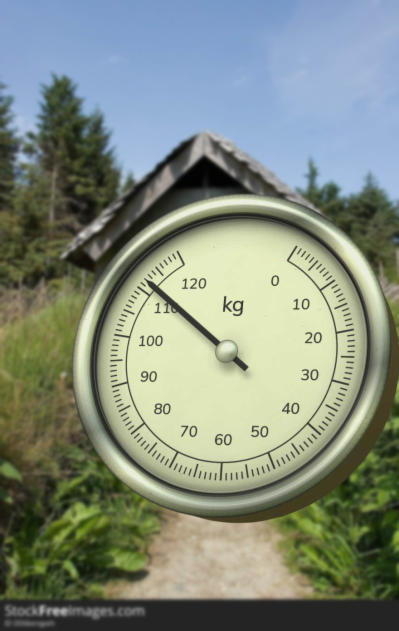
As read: kg 112
